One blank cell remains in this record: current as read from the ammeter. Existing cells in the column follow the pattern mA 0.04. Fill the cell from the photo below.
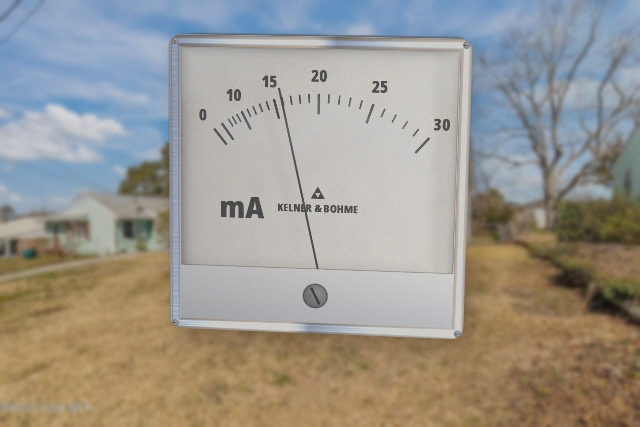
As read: mA 16
